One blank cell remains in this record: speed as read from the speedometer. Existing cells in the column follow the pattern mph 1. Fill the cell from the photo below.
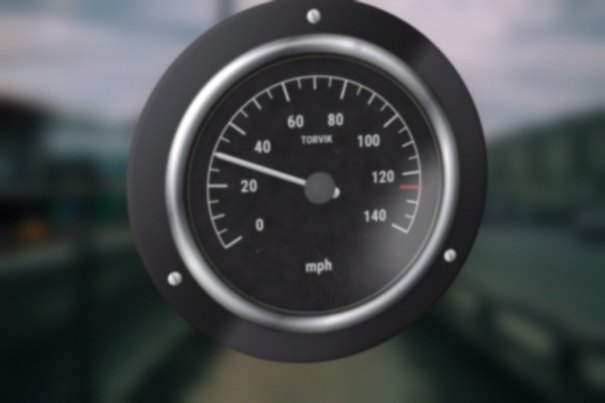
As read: mph 30
